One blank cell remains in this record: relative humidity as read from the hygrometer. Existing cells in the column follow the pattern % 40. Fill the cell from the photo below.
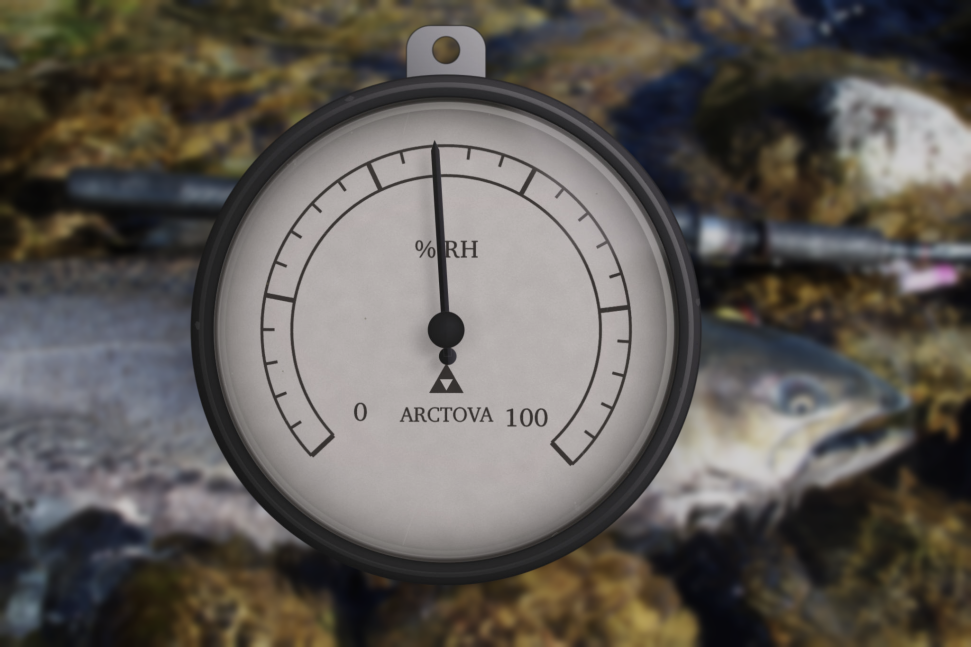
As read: % 48
